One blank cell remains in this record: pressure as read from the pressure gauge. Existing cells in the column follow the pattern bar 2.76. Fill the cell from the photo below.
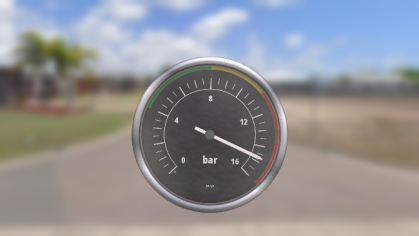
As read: bar 14.75
